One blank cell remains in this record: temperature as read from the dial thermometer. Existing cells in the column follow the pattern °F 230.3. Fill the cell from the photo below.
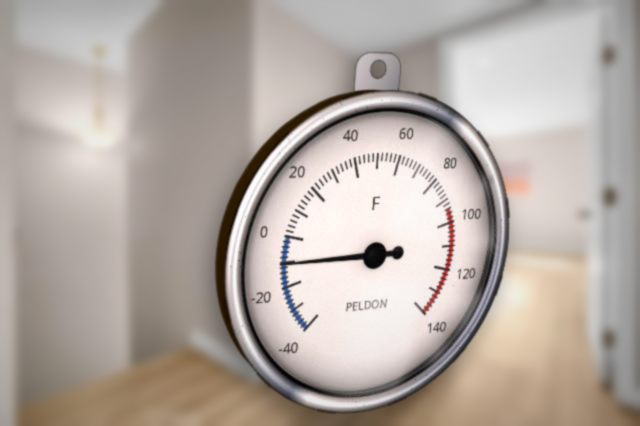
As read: °F -10
